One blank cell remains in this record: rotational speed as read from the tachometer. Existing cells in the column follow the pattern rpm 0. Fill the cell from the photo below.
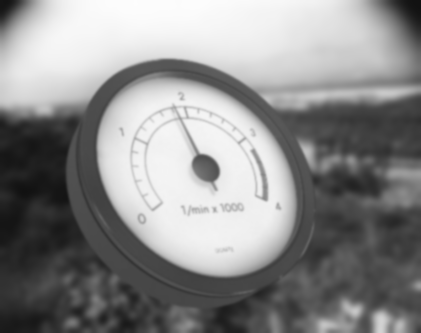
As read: rpm 1800
